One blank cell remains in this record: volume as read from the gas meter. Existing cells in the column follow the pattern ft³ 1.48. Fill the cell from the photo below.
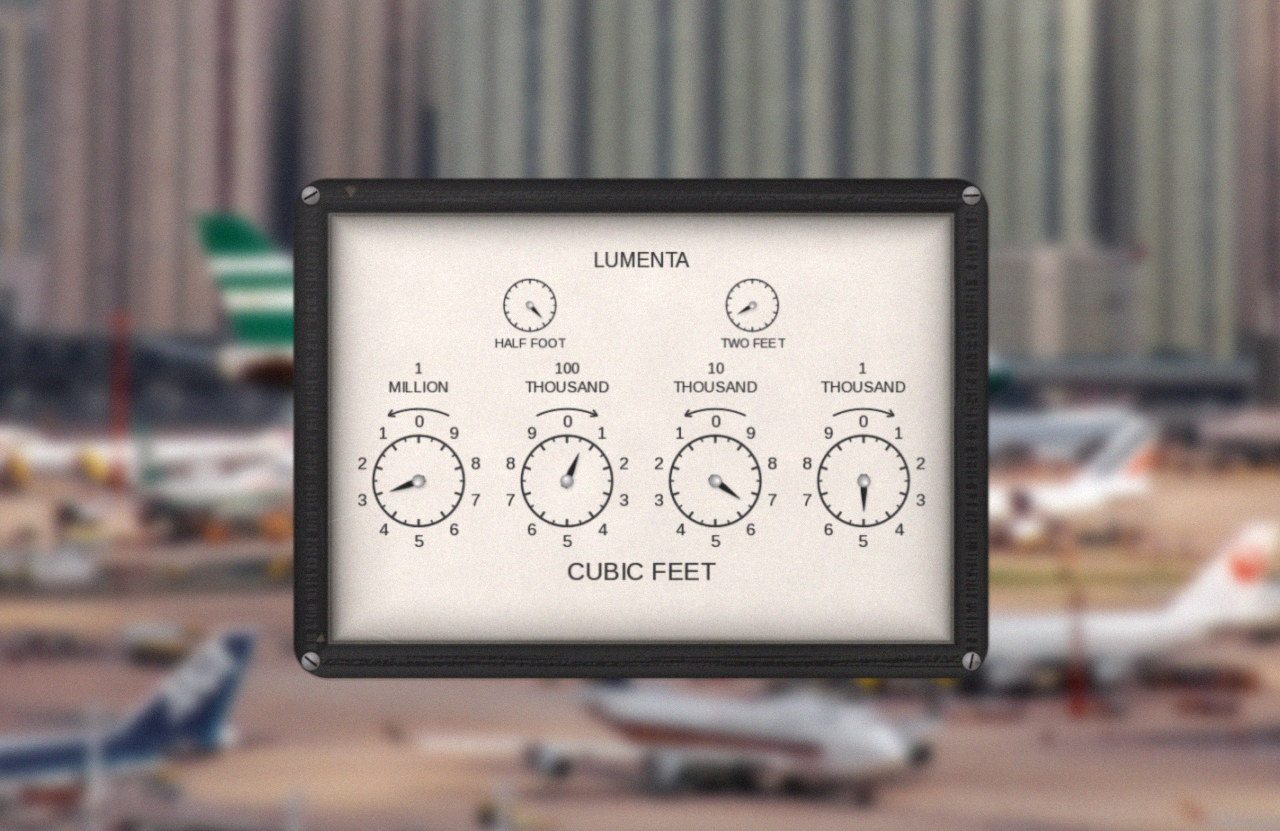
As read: ft³ 306500
